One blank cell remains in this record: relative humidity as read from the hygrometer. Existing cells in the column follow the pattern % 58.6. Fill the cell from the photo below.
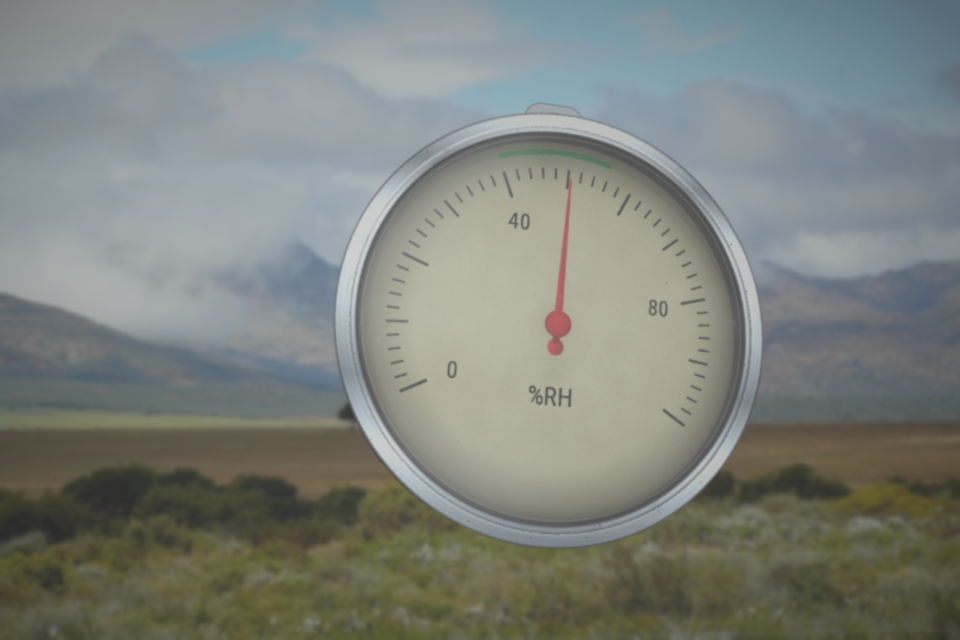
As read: % 50
